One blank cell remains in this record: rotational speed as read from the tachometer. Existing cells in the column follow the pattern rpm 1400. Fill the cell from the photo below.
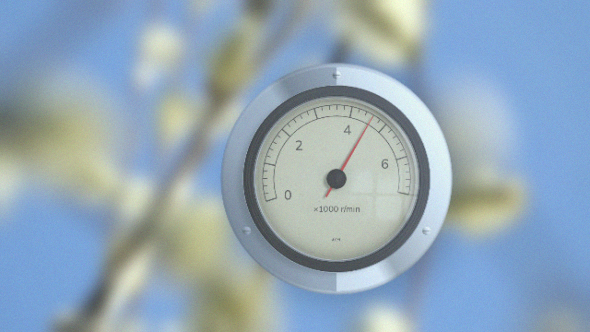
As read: rpm 4600
